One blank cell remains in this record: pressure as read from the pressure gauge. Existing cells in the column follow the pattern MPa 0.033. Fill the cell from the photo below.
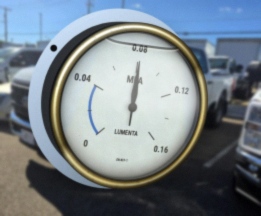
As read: MPa 0.08
